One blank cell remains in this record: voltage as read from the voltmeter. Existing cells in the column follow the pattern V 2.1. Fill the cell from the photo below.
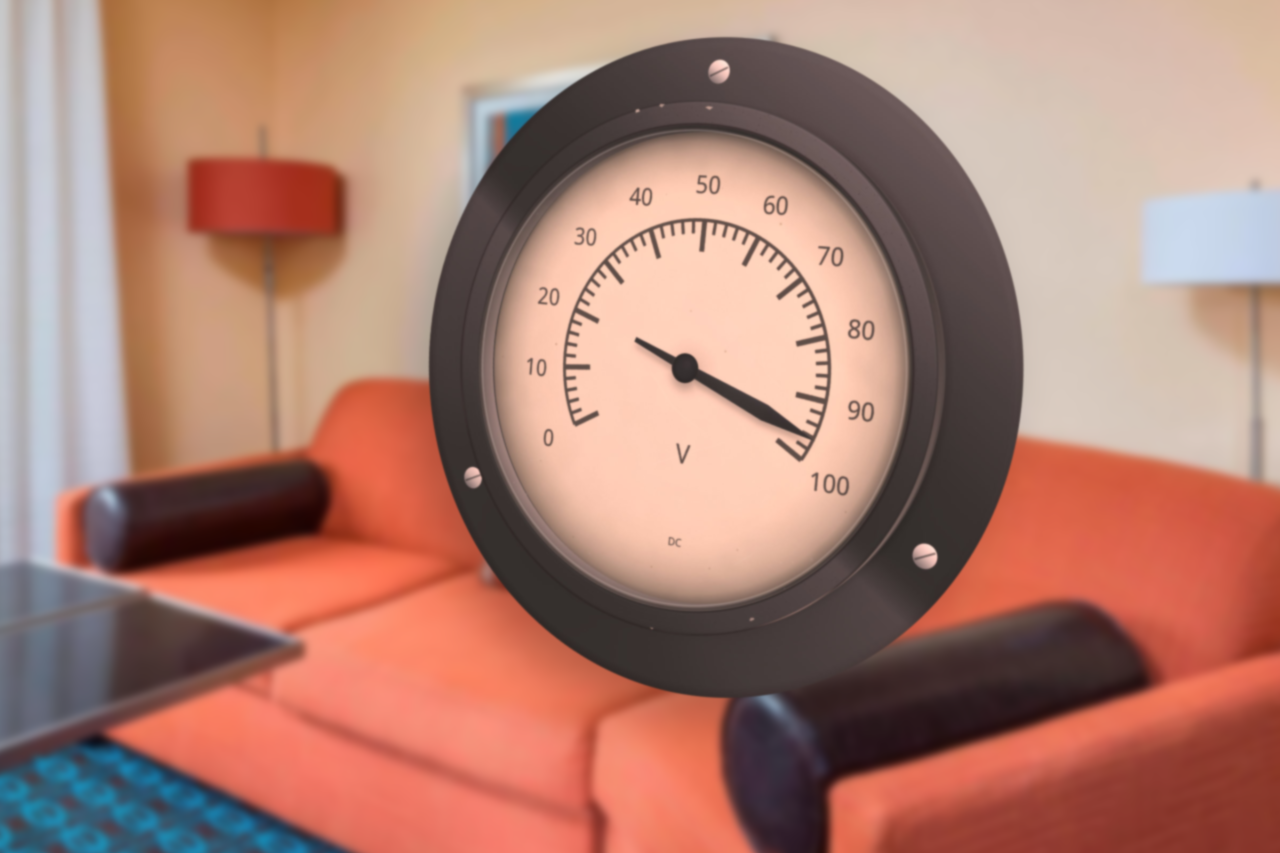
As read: V 96
